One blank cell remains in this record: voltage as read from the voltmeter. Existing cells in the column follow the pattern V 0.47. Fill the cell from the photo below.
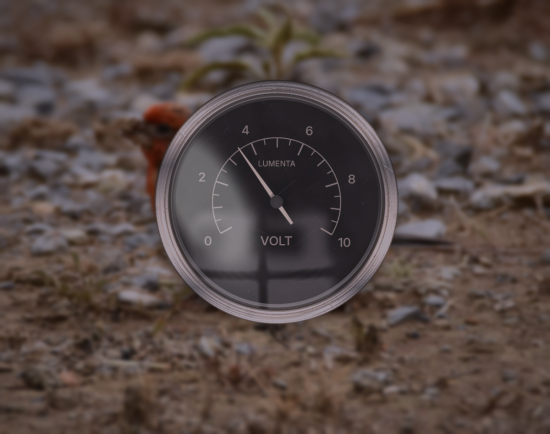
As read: V 3.5
